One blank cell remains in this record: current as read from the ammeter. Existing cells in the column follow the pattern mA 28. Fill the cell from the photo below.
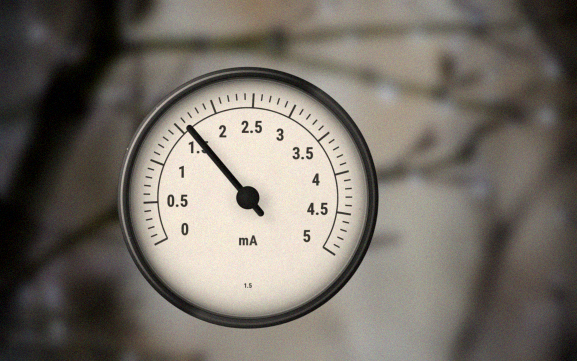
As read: mA 1.6
